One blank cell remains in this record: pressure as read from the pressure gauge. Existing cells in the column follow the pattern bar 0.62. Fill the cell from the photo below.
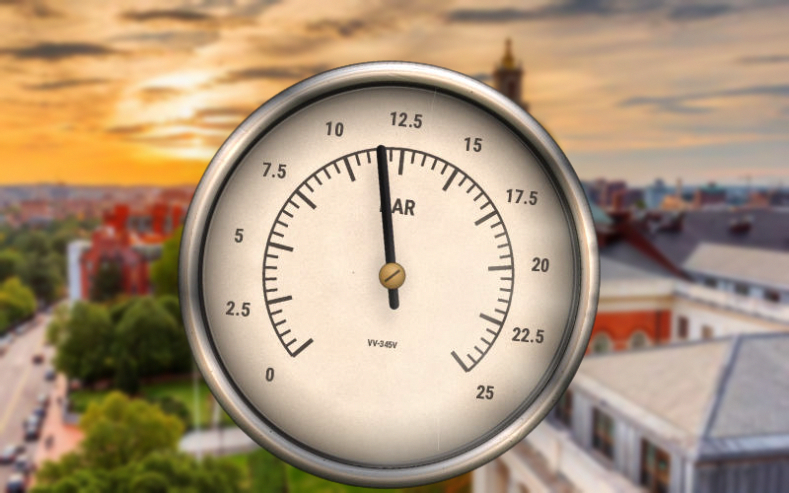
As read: bar 11.5
